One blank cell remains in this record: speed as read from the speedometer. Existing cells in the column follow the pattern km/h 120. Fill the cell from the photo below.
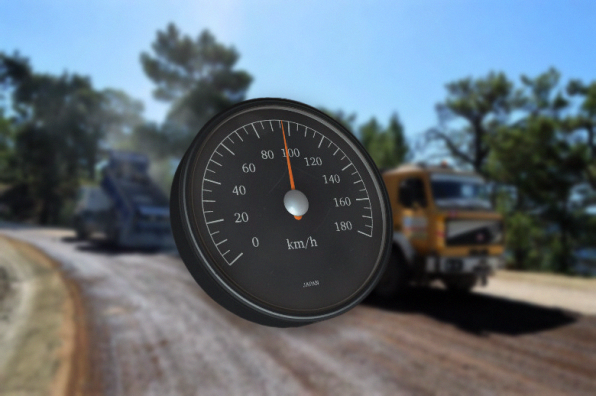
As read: km/h 95
